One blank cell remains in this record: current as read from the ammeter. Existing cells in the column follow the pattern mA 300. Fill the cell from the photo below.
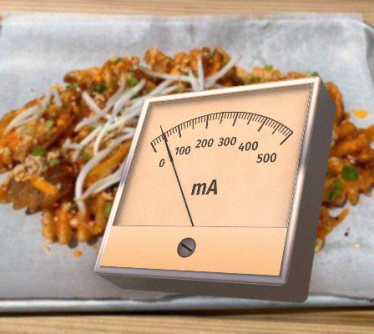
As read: mA 50
